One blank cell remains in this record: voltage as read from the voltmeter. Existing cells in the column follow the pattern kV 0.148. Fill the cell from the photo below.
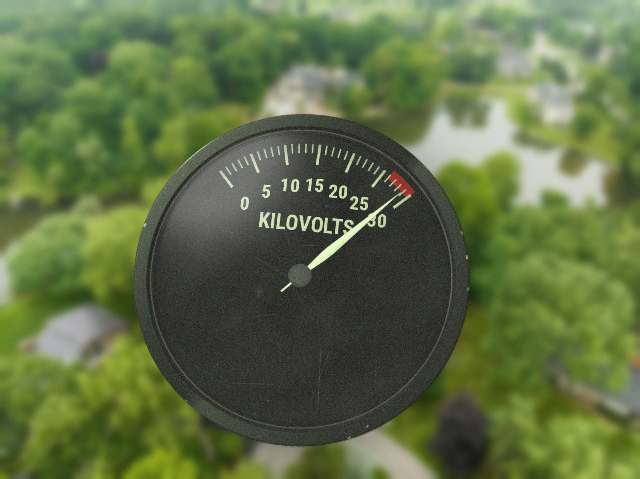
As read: kV 29
